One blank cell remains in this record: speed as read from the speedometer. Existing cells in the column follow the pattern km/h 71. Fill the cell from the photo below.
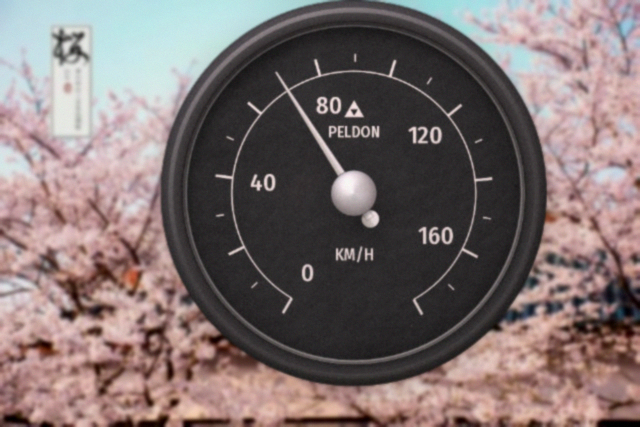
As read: km/h 70
